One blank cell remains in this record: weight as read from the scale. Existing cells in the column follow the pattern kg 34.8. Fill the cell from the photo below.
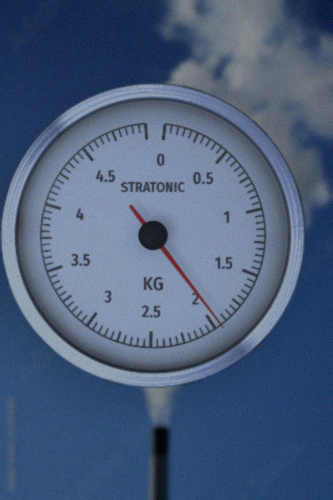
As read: kg 1.95
